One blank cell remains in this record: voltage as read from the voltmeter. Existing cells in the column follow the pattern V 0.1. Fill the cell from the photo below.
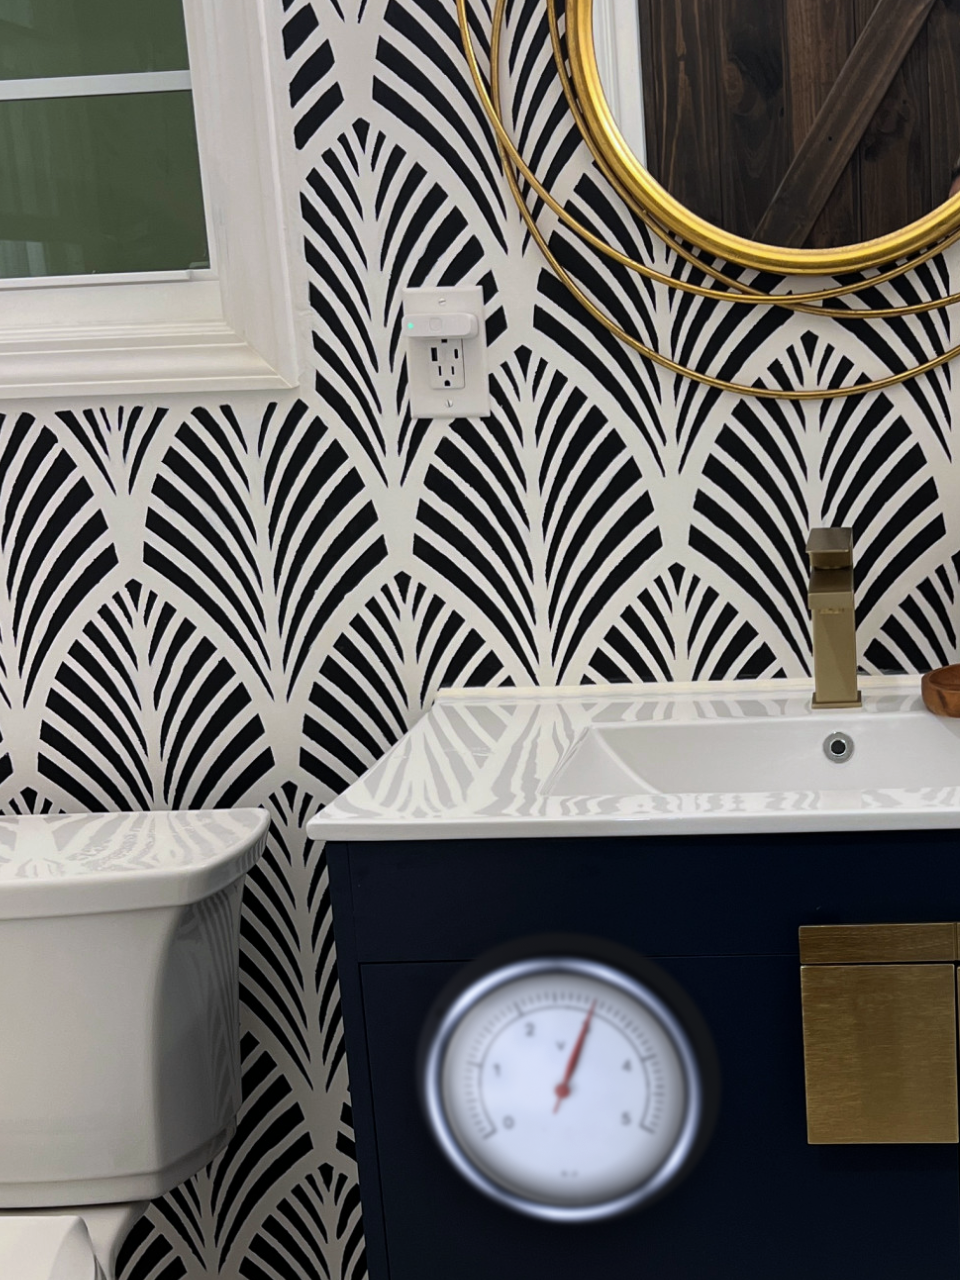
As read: V 3
